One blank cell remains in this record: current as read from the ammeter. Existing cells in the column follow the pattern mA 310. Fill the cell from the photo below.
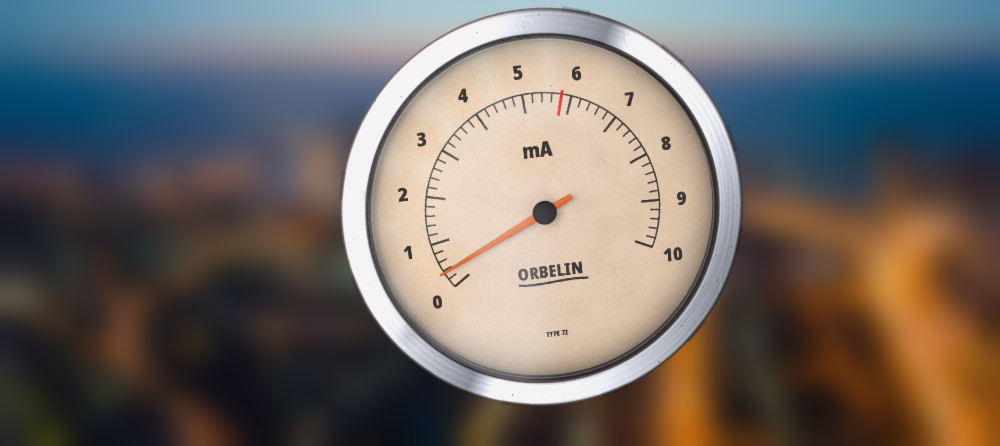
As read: mA 0.4
